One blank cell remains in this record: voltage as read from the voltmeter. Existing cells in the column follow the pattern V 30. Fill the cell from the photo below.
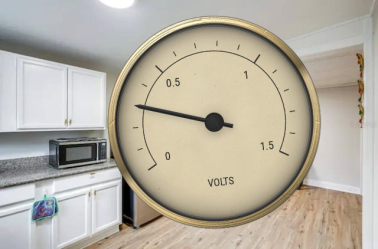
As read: V 0.3
